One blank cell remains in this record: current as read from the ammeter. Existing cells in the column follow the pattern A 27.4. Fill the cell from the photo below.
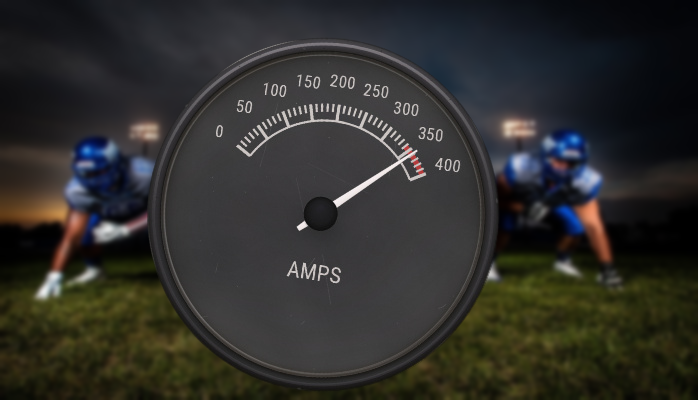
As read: A 360
